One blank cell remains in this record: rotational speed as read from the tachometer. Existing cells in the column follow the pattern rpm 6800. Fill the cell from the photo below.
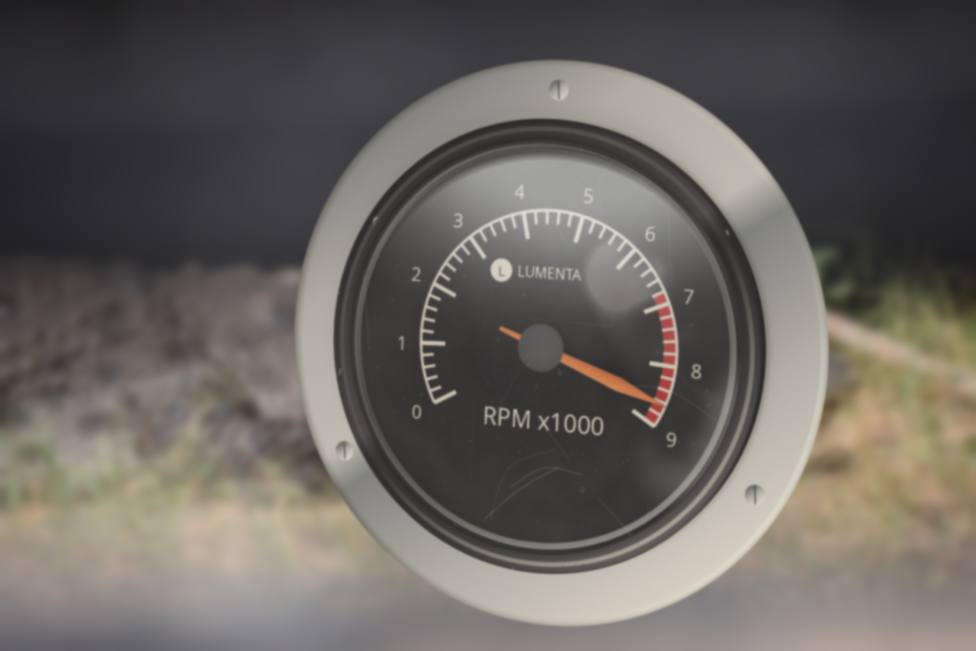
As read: rpm 8600
